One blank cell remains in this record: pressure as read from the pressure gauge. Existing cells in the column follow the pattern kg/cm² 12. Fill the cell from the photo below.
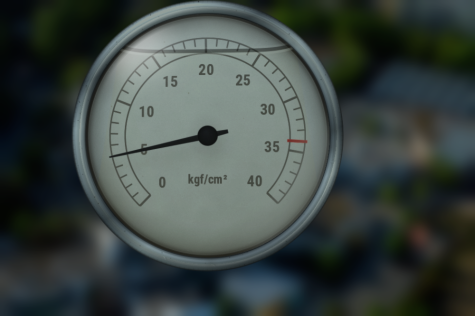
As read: kg/cm² 5
